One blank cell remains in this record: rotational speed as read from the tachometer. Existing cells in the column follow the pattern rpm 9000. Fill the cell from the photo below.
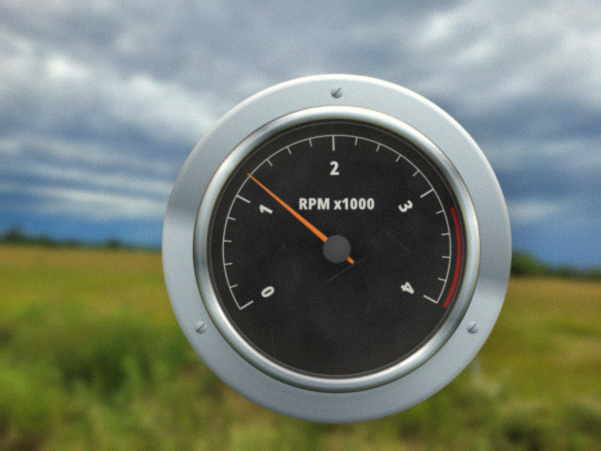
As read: rpm 1200
